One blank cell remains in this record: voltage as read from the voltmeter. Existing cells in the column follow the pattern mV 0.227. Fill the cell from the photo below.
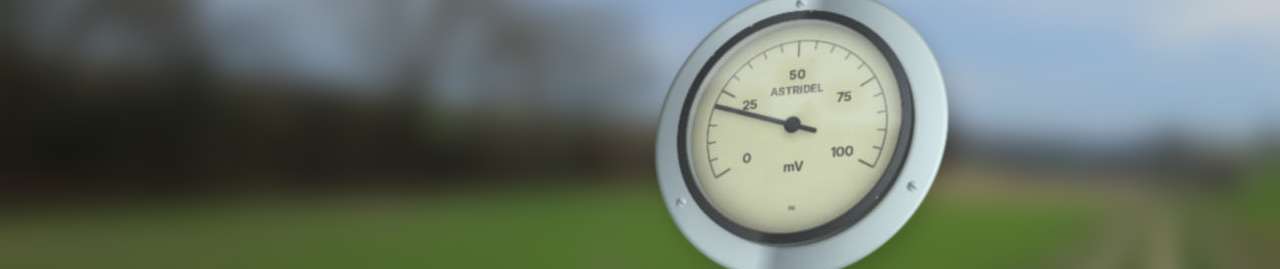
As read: mV 20
